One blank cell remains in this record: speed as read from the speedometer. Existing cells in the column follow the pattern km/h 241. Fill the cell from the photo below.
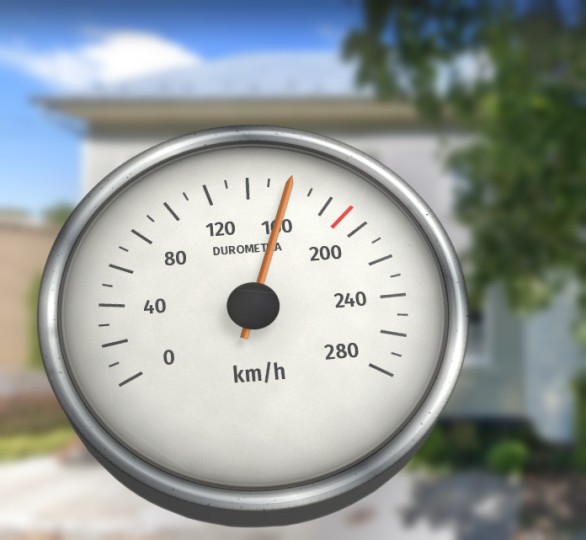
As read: km/h 160
